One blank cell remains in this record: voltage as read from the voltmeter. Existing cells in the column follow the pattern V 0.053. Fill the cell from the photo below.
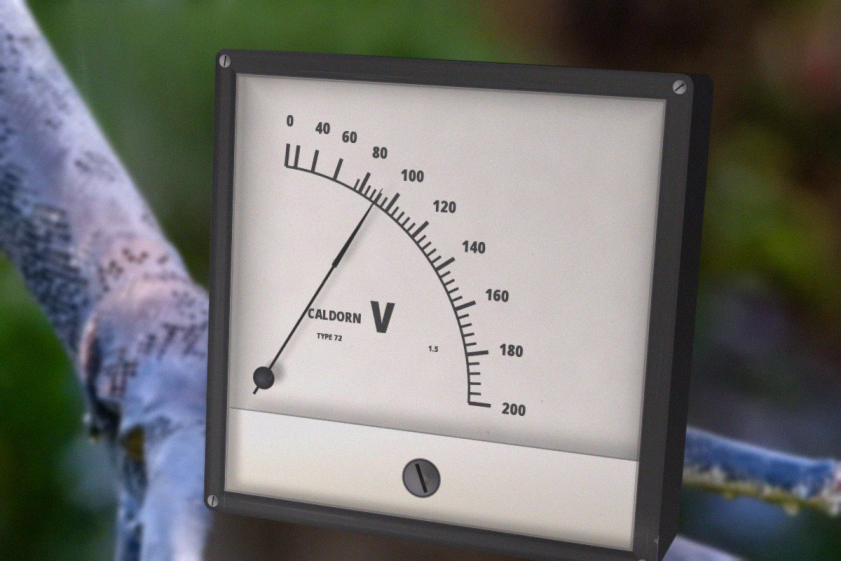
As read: V 92
